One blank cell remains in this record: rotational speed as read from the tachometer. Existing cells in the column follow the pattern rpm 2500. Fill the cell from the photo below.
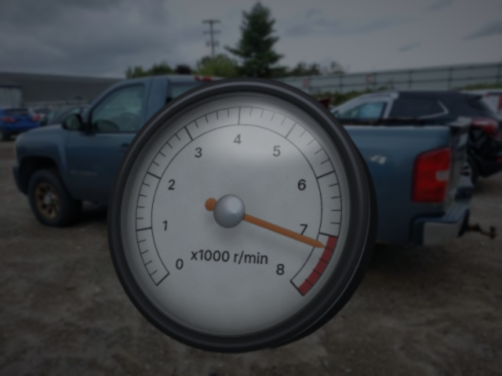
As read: rpm 7200
